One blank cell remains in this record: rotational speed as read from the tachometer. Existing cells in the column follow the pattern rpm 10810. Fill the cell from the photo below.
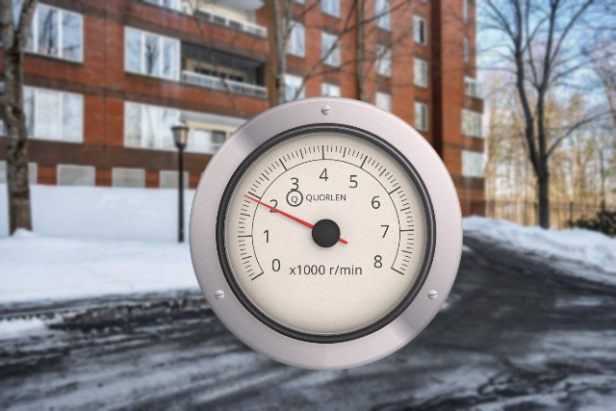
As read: rpm 1900
